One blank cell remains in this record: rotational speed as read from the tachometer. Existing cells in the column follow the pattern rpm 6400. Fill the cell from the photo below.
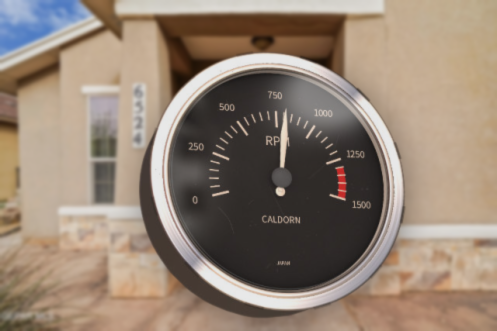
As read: rpm 800
